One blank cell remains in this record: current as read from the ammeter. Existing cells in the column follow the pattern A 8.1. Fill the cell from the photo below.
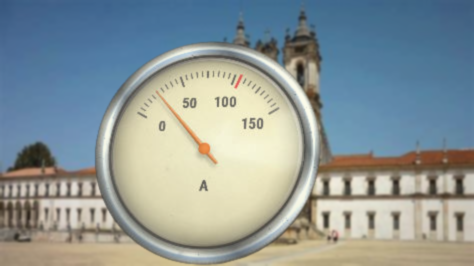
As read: A 25
